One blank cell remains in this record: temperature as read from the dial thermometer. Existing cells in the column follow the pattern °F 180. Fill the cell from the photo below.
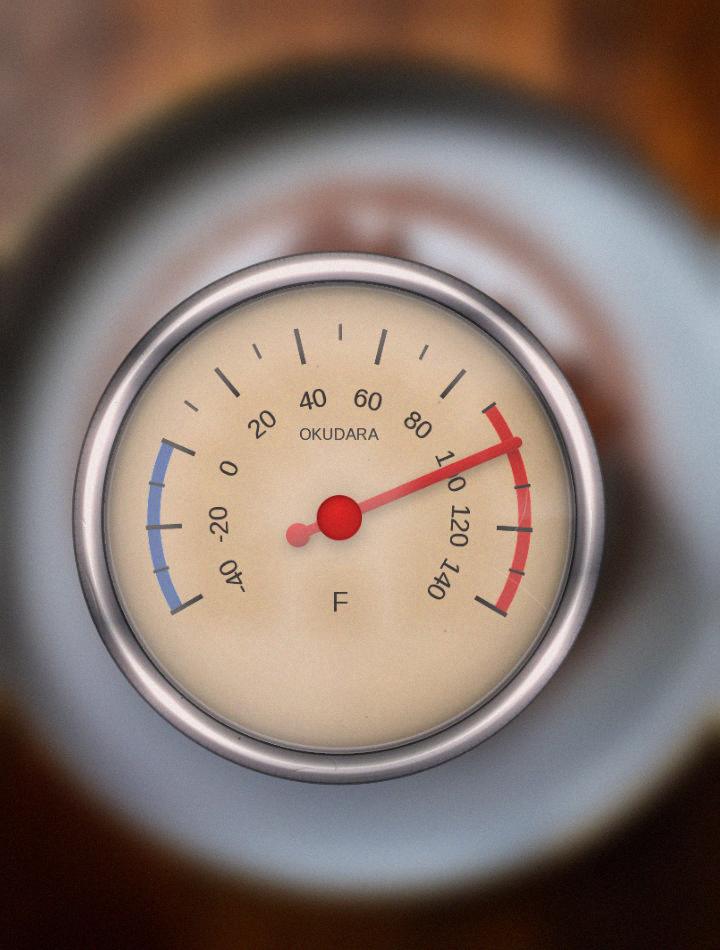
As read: °F 100
